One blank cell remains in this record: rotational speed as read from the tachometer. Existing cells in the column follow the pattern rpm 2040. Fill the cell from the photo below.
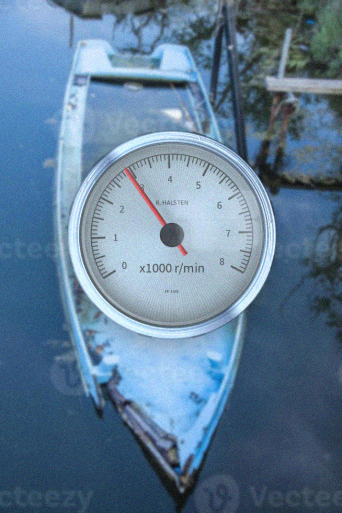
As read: rpm 2900
